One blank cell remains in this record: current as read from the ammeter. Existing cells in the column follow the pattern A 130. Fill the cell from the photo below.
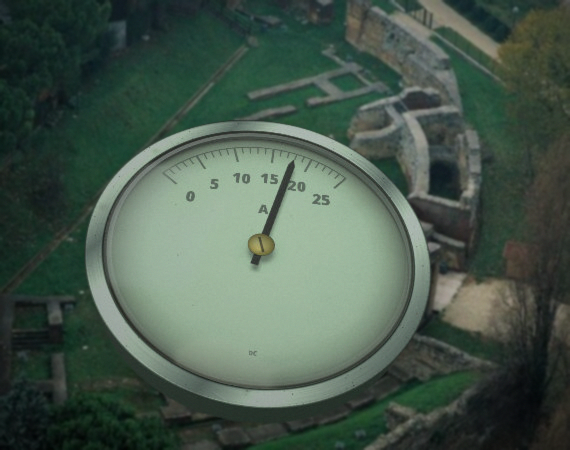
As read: A 18
